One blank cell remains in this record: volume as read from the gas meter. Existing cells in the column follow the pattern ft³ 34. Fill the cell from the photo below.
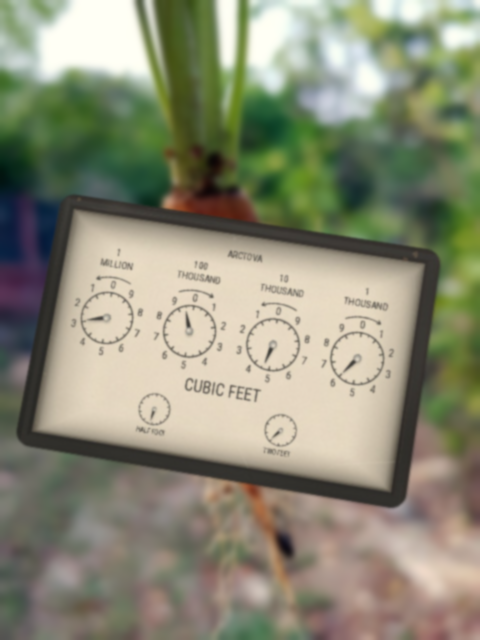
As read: ft³ 294600
